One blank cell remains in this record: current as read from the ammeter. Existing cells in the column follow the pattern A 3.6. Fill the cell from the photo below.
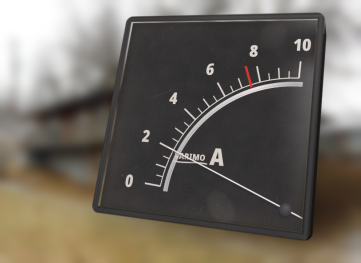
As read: A 2
